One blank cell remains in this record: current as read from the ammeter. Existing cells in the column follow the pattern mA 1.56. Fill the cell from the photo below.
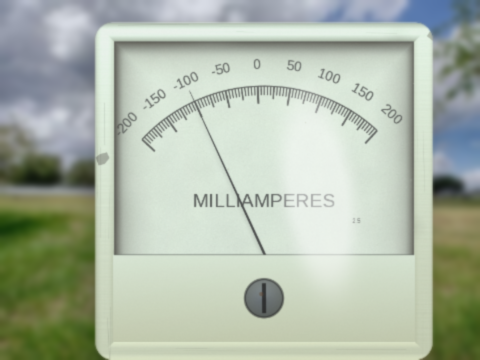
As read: mA -100
